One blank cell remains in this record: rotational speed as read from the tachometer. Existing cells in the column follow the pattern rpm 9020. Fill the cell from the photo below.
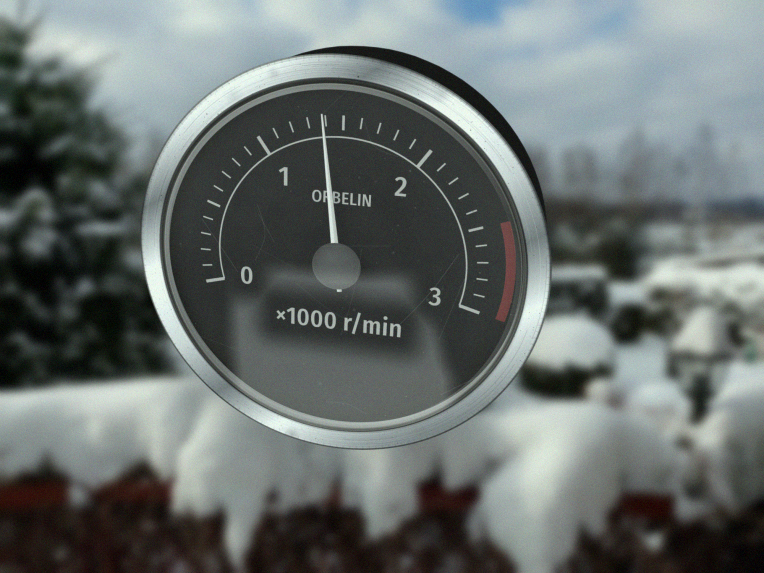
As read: rpm 1400
